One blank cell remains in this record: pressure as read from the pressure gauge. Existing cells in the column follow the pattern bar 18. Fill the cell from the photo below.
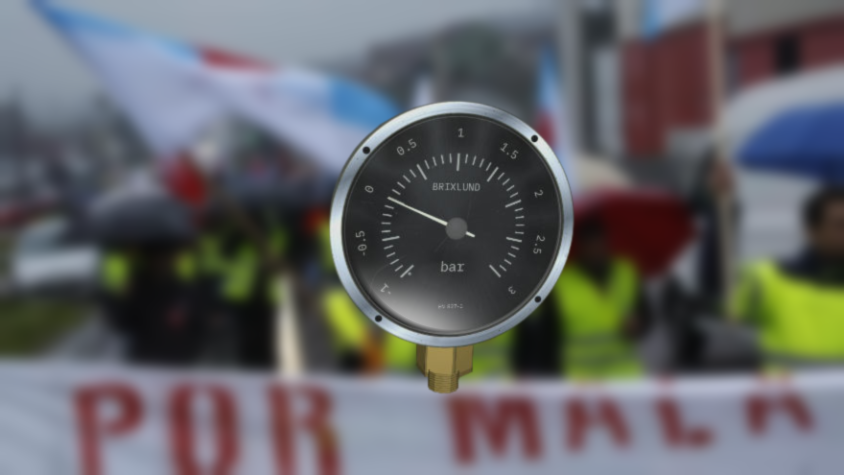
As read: bar 0
